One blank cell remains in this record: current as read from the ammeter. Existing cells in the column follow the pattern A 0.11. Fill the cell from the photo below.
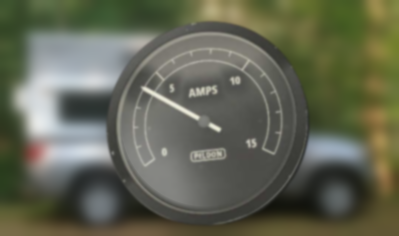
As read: A 4
